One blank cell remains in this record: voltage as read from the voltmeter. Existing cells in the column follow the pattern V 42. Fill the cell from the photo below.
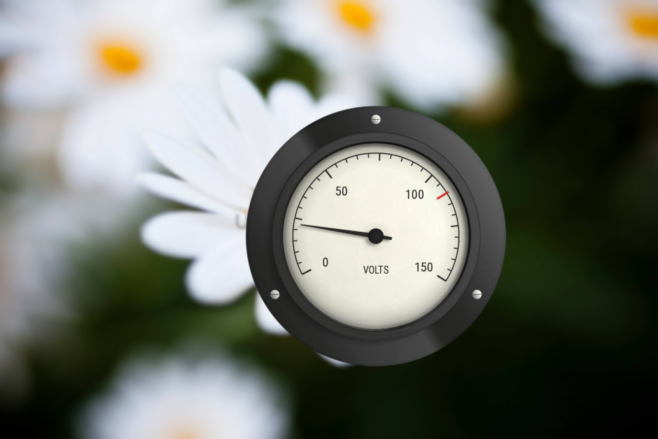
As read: V 22.5
